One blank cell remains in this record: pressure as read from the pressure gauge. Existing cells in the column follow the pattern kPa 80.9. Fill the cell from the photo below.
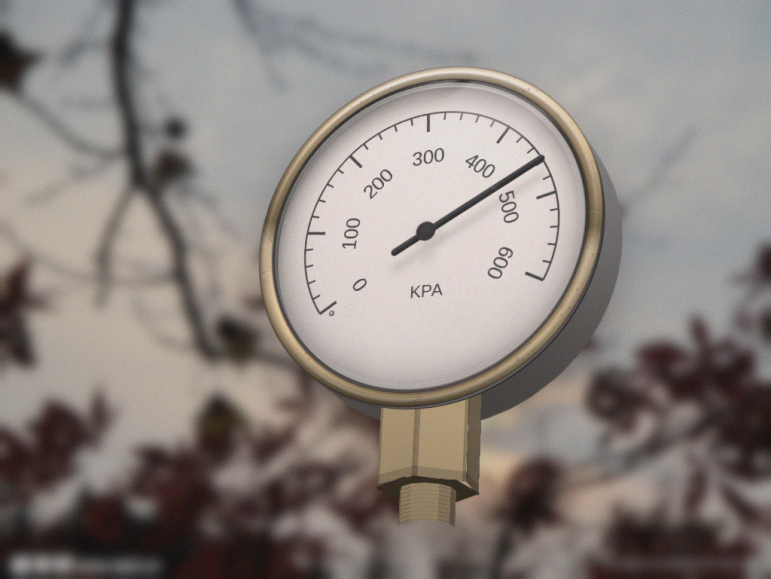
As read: kPa 460
